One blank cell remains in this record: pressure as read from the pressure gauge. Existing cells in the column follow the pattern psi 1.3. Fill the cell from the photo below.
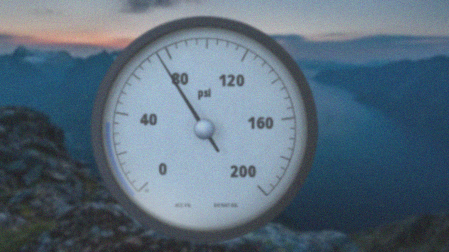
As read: psi 75
